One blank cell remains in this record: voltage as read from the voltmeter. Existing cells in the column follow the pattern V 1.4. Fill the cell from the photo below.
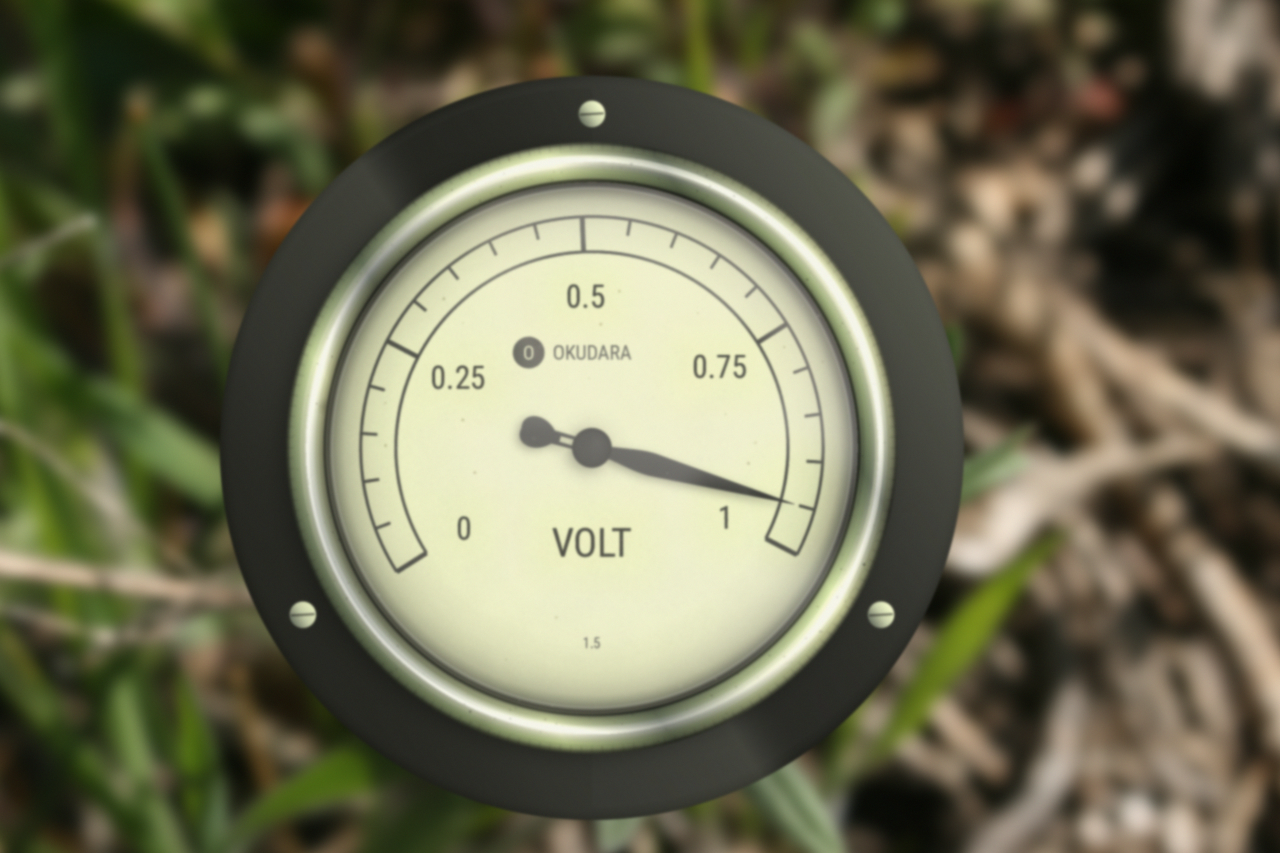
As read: V 0.95
